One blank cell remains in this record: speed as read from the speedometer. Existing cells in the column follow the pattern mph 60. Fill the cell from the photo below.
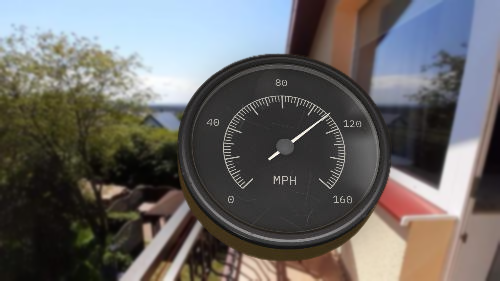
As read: mph 110
